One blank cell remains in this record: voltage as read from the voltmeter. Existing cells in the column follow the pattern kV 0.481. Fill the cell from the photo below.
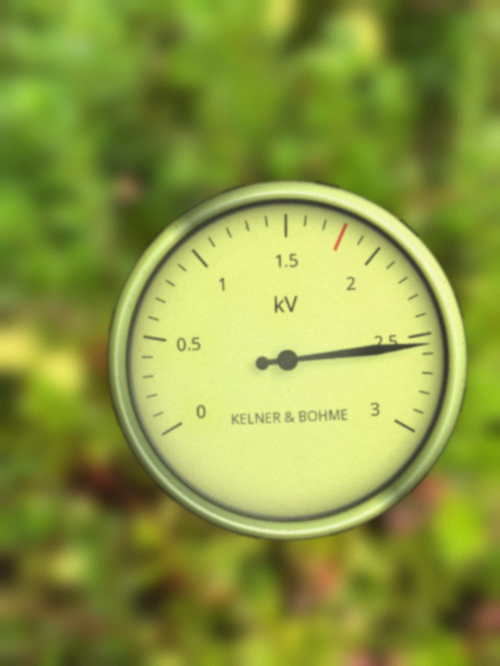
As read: kV 2.55
